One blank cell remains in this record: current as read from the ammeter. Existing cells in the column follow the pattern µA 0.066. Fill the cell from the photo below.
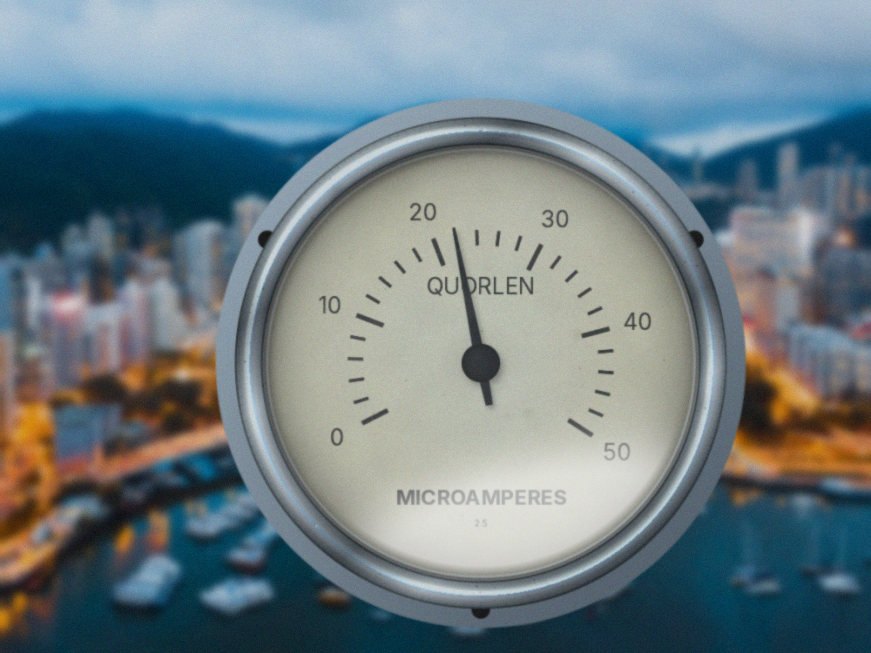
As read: µA 22
